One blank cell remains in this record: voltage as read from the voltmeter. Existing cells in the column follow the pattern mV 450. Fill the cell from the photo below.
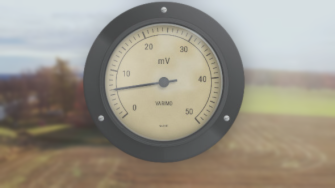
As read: mV 6
